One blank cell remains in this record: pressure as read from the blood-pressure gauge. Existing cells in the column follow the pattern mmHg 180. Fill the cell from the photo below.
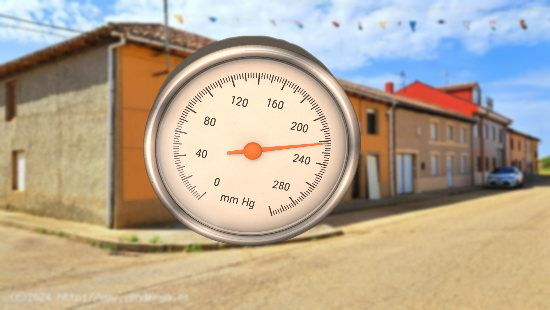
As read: mmHg 220
